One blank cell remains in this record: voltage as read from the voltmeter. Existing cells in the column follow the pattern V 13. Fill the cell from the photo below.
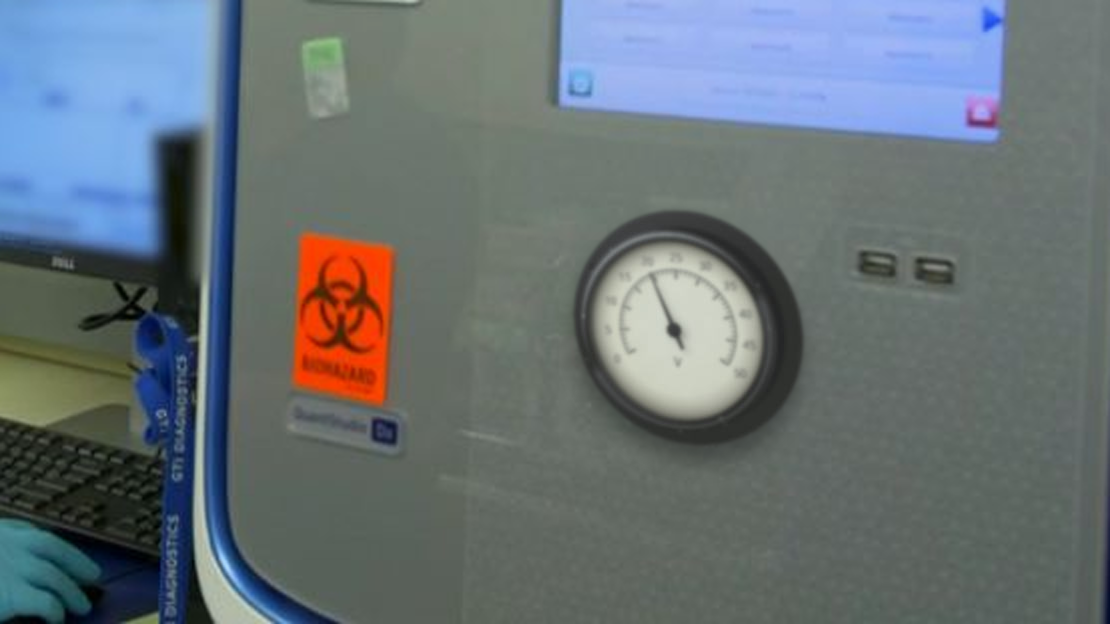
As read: V 20
